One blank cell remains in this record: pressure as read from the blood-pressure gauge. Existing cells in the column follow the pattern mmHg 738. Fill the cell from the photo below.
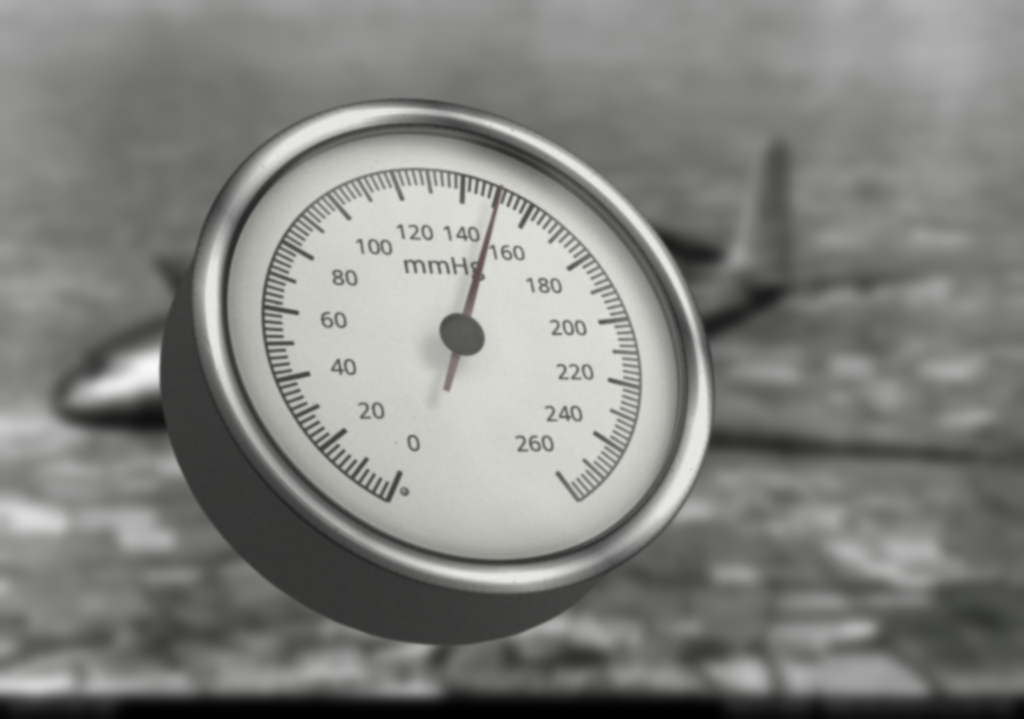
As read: mmHg 150
